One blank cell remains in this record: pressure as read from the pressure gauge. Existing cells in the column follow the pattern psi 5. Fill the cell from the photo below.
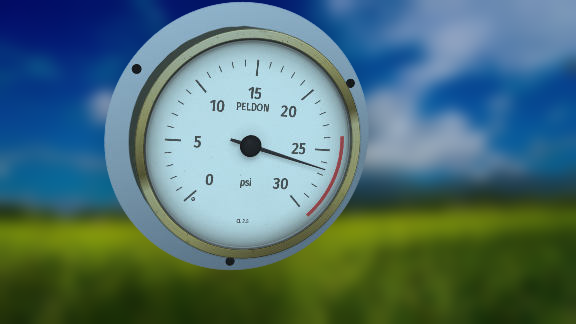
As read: psi 26.5
